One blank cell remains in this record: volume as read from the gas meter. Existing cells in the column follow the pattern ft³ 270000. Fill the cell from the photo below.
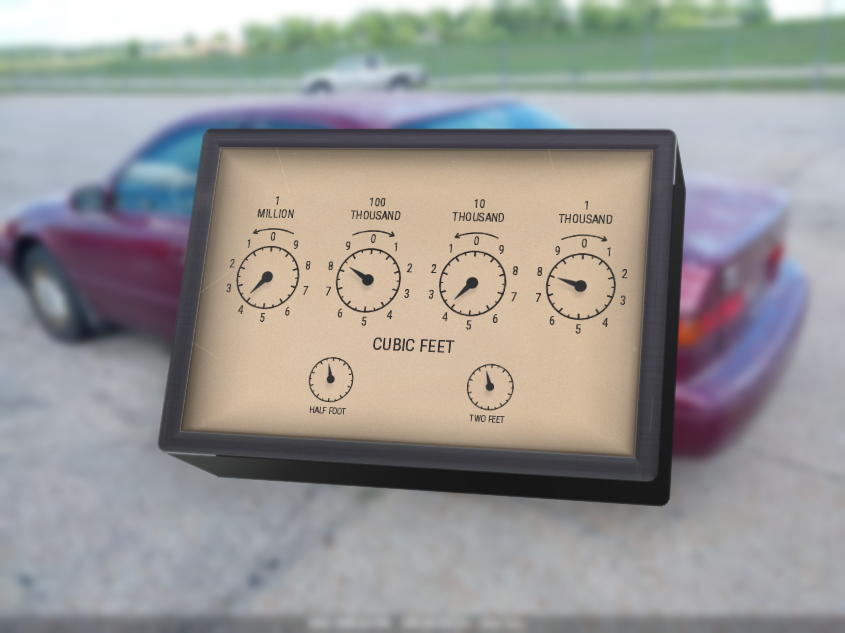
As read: ft³ 383800
